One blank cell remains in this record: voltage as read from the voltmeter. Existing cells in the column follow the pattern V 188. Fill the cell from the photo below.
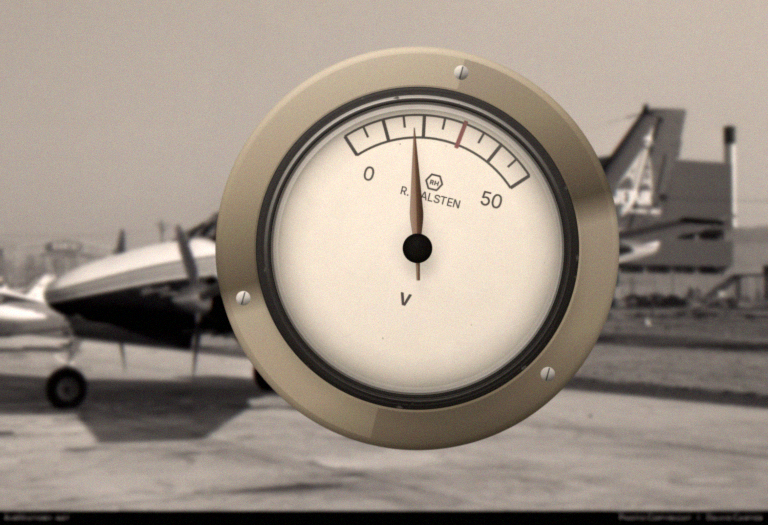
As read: V 17.5
